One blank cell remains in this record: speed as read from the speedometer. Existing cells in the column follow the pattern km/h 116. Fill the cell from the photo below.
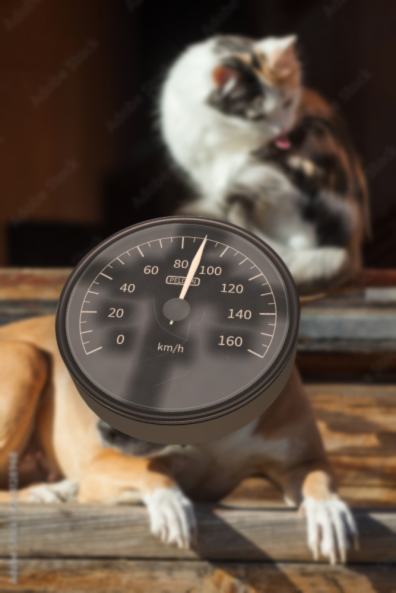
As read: km/h 90
